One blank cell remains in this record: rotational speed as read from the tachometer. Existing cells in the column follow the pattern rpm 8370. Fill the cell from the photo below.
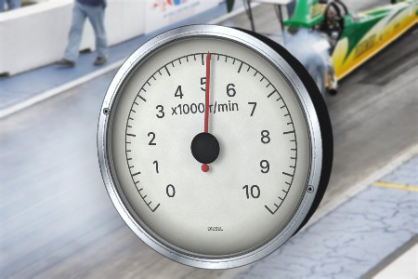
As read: rpm 5200
